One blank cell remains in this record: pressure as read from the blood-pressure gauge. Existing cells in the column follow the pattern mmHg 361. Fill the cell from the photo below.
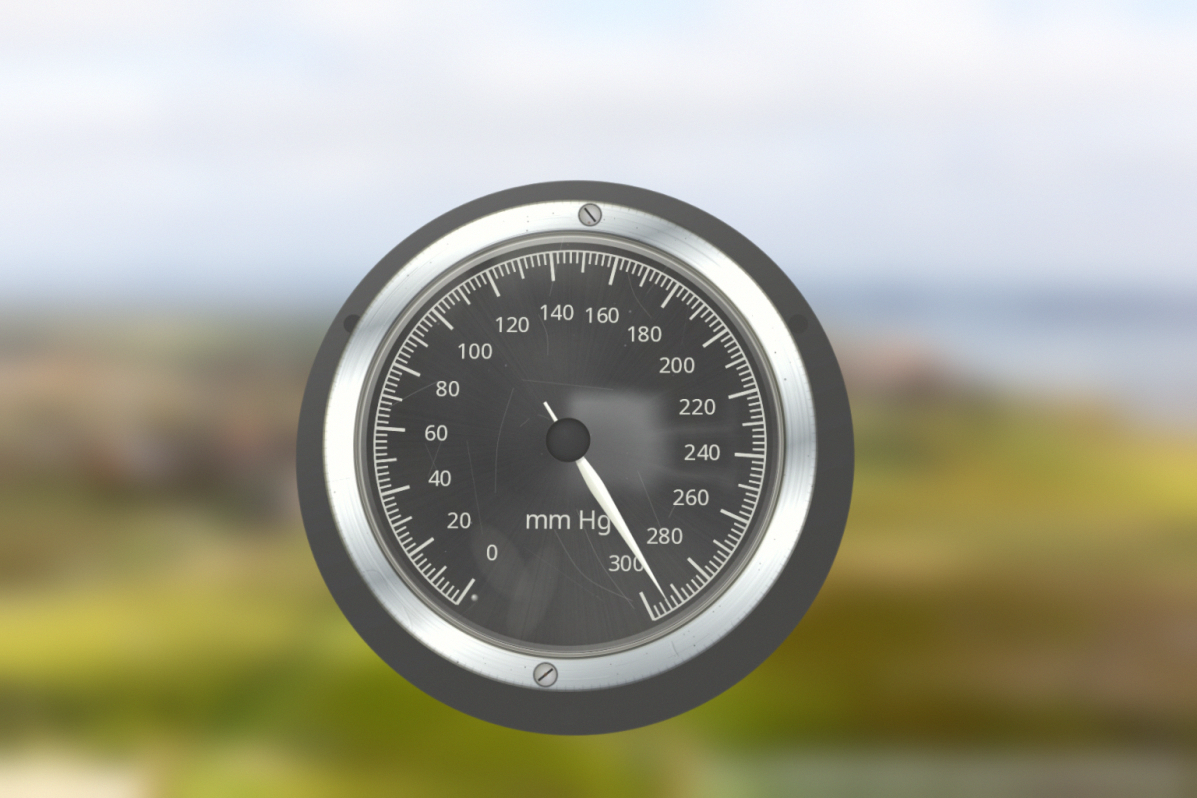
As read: mmHg 294
